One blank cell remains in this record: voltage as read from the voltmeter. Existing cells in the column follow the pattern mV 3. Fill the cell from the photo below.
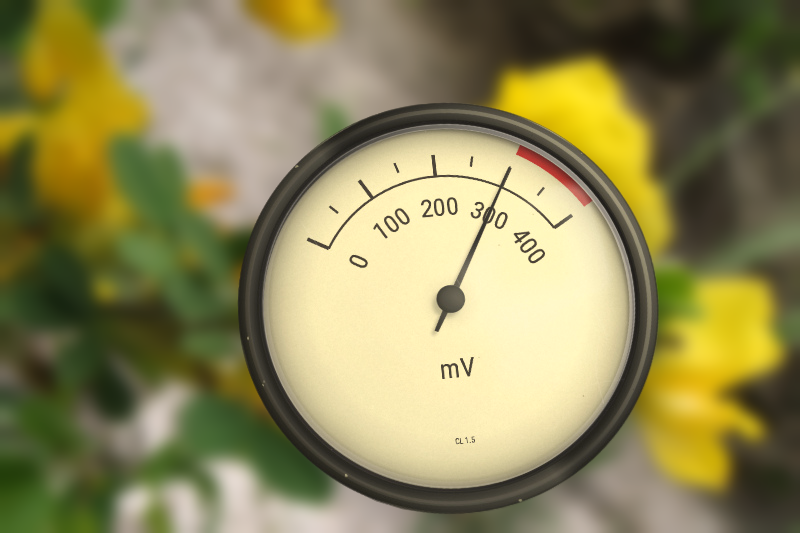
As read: mV 300
